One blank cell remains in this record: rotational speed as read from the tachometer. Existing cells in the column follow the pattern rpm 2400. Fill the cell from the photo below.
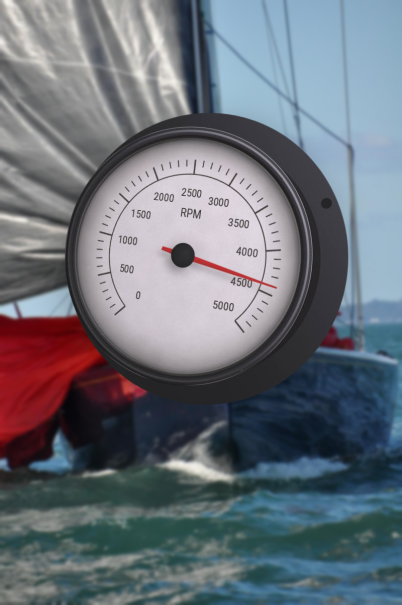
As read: rpm 4400
